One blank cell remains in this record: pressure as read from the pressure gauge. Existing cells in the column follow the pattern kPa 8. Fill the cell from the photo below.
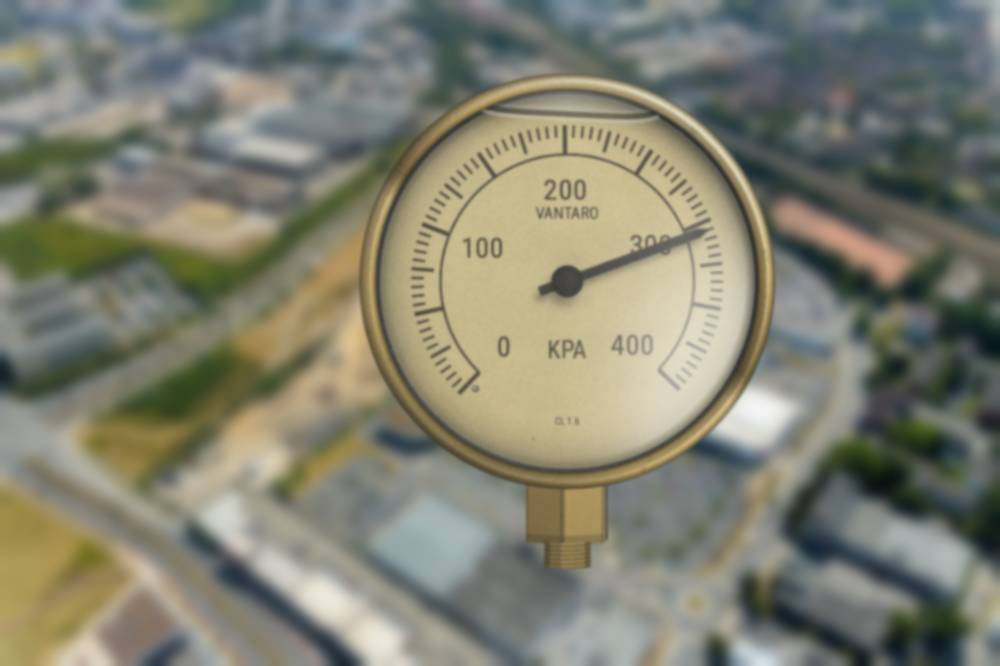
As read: kPa 305
